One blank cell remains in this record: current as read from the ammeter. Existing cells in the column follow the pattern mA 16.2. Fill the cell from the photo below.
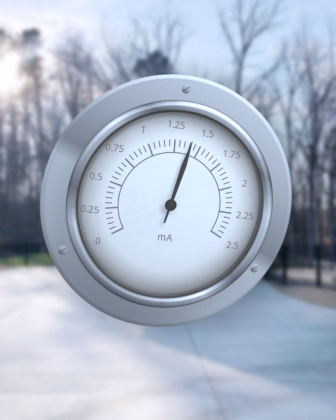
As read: mA 1.4
